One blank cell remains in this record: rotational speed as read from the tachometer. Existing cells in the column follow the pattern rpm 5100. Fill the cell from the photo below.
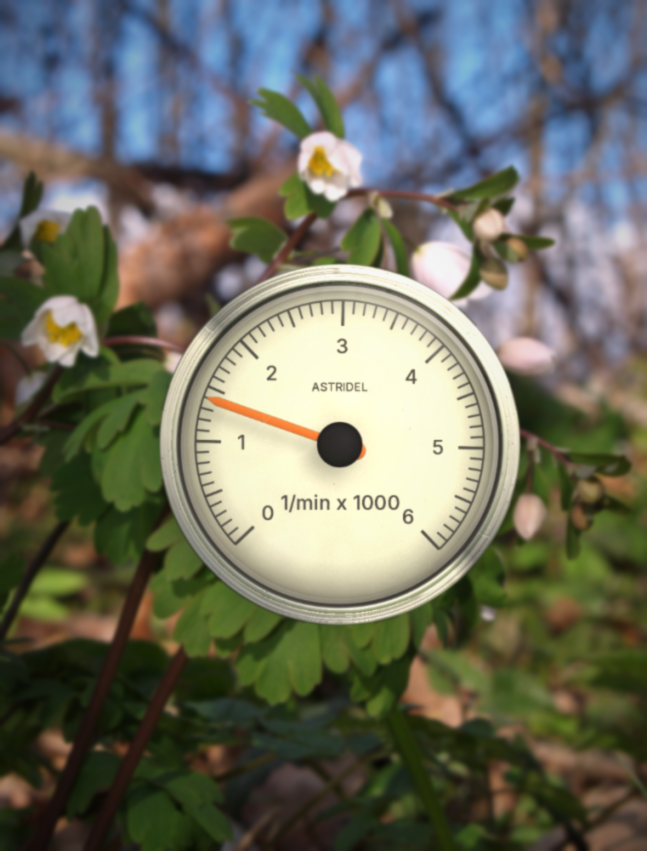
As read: rpm 1400
